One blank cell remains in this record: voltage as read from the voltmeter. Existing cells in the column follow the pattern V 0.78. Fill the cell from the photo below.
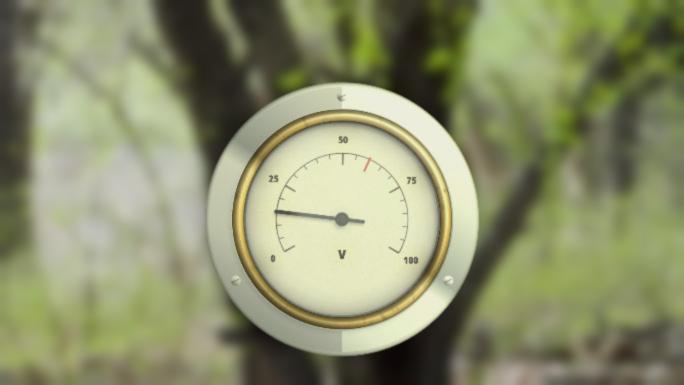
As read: V 15
